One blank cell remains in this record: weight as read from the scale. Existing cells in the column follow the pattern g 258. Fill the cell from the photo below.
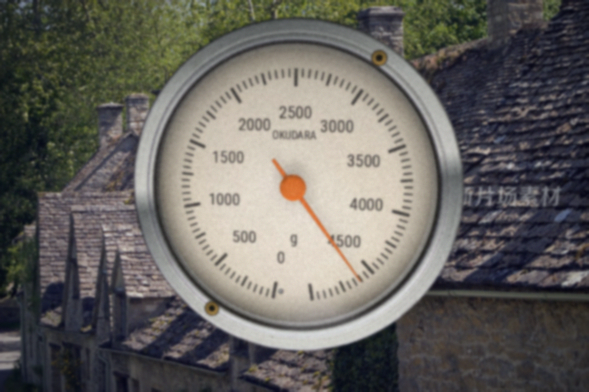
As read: g 4600
